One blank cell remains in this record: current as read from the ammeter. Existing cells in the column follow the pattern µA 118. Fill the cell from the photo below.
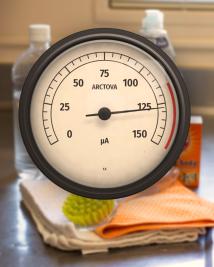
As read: µA 127.5
